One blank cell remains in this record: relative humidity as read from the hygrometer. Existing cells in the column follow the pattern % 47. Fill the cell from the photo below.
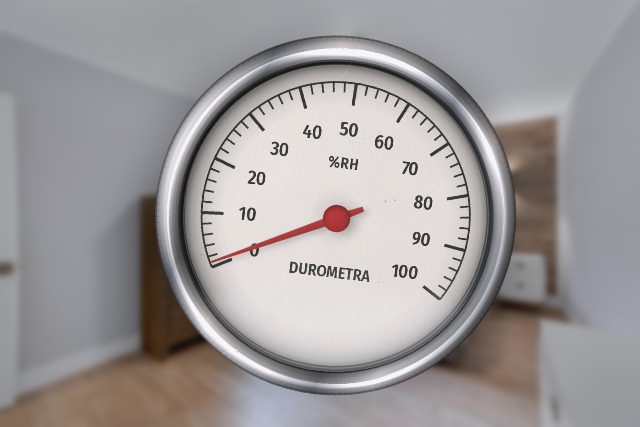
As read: % 1
